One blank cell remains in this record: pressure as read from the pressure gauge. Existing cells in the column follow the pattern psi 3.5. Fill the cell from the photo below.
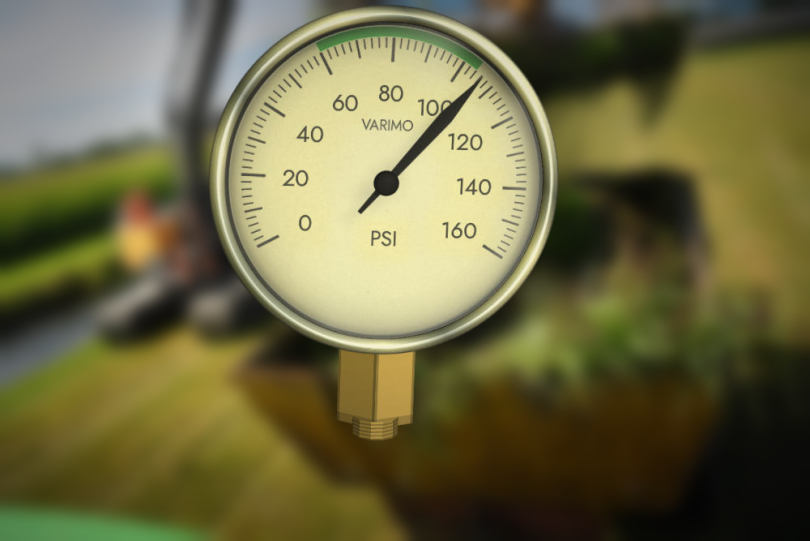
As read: psi 106
